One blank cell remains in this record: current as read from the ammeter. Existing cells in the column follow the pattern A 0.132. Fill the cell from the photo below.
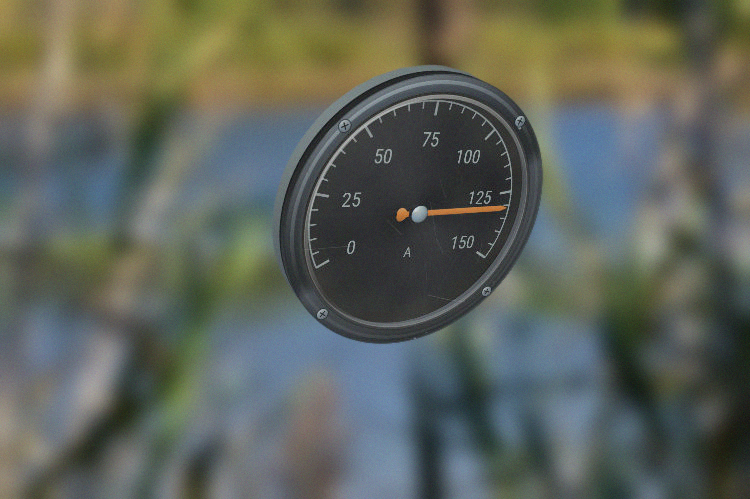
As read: A 130
